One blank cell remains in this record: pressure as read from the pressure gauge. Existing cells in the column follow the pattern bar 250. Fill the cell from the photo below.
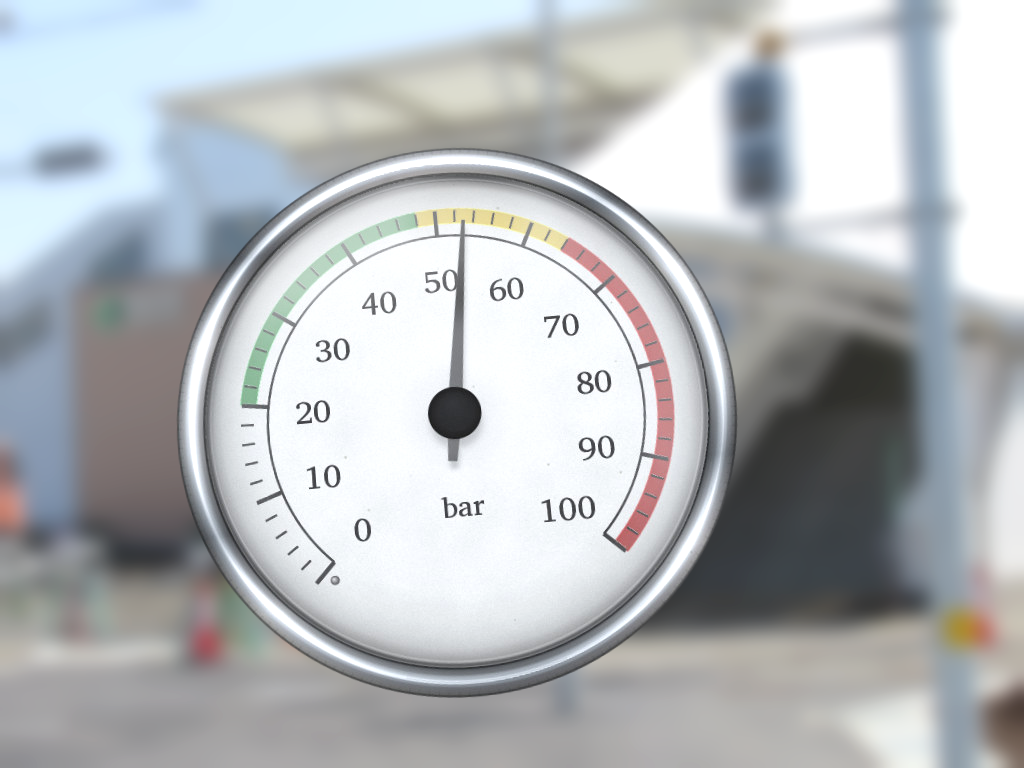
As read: bar 53
